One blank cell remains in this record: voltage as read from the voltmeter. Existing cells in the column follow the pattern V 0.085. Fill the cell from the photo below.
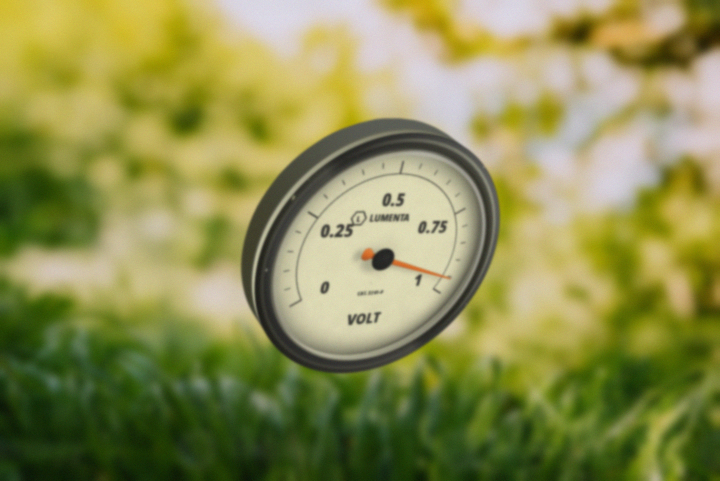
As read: V 0.95
